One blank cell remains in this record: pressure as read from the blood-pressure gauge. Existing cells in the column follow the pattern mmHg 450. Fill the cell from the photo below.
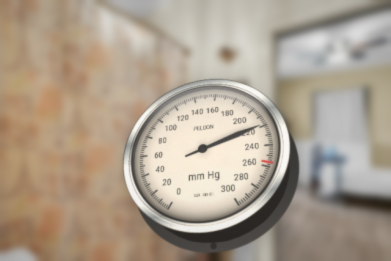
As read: mmHg 220
